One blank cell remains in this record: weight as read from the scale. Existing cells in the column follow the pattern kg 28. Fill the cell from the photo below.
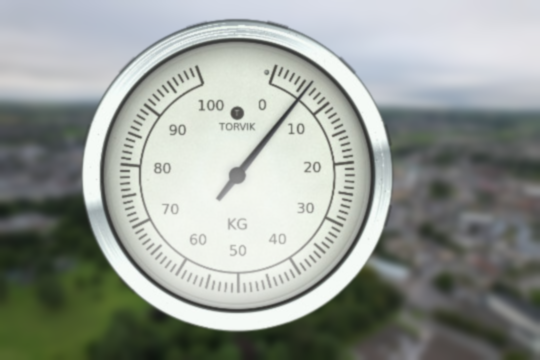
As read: kg 6
